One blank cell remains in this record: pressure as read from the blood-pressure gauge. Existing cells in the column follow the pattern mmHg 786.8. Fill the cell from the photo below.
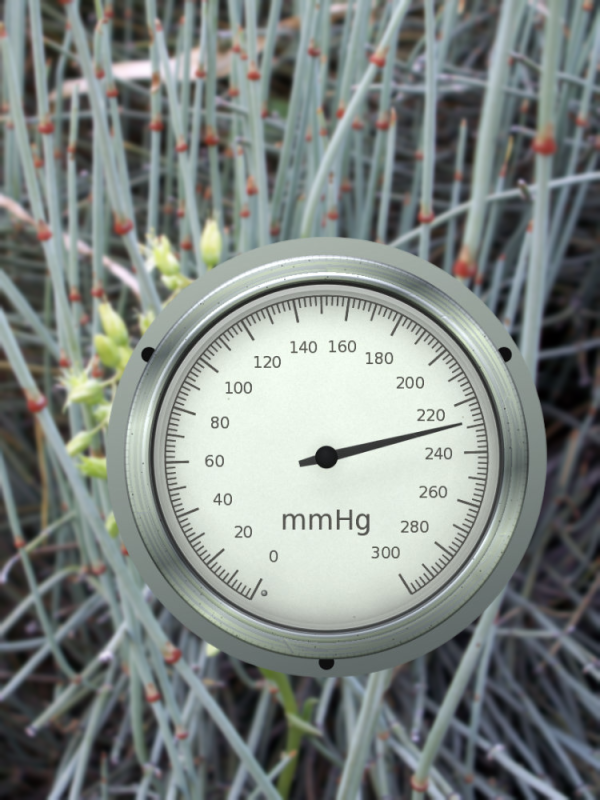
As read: mmHg 228
